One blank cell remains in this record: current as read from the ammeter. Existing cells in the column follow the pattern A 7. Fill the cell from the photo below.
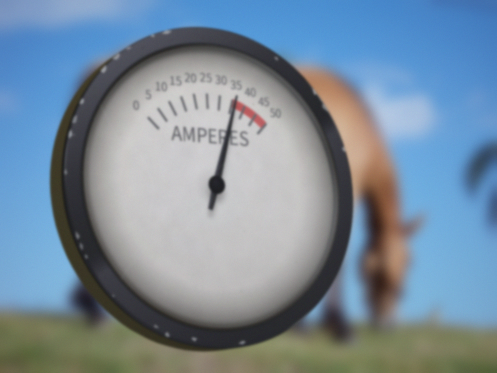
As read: A 35
